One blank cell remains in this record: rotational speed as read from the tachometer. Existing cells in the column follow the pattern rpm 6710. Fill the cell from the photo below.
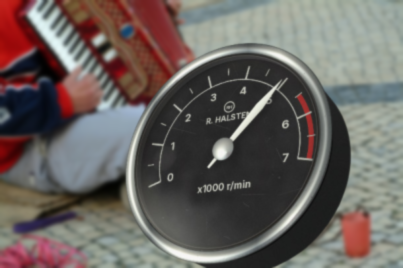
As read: rpm 5000
